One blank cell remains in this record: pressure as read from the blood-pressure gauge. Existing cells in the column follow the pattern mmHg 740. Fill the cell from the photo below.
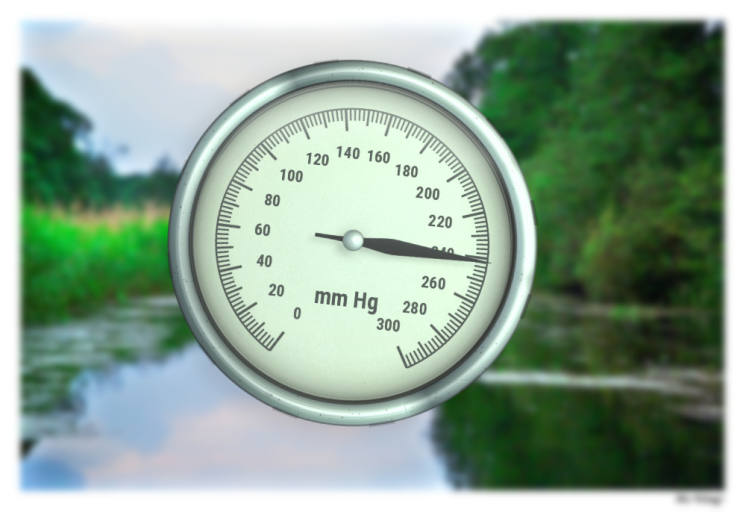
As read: mmHg 242
